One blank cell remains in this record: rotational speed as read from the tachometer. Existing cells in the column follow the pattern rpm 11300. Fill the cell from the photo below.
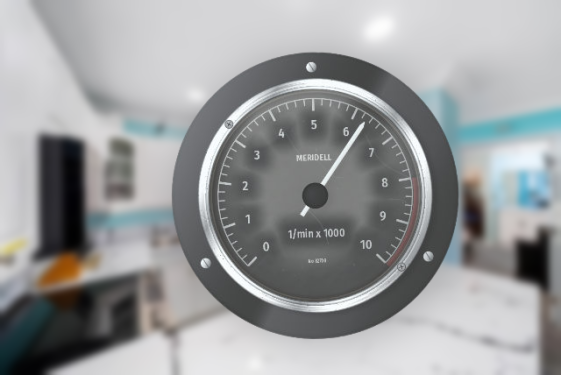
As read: rpm 6300
